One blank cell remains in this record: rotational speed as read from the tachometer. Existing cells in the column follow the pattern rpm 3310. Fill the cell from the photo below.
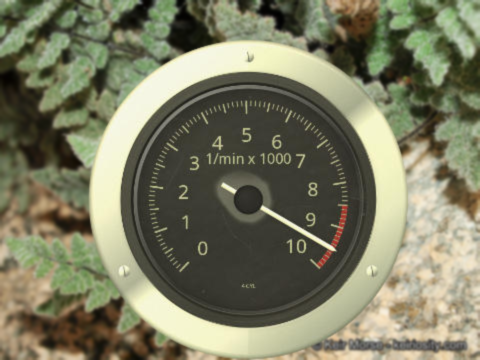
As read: rpm 9500
